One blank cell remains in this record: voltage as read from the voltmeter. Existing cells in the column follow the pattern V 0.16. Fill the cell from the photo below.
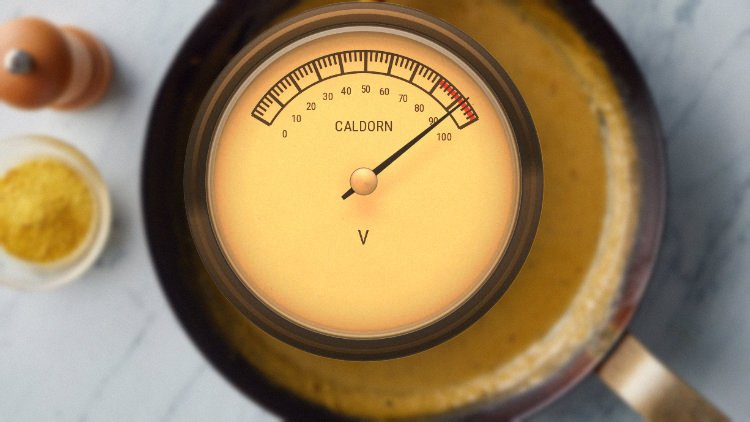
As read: V 92
